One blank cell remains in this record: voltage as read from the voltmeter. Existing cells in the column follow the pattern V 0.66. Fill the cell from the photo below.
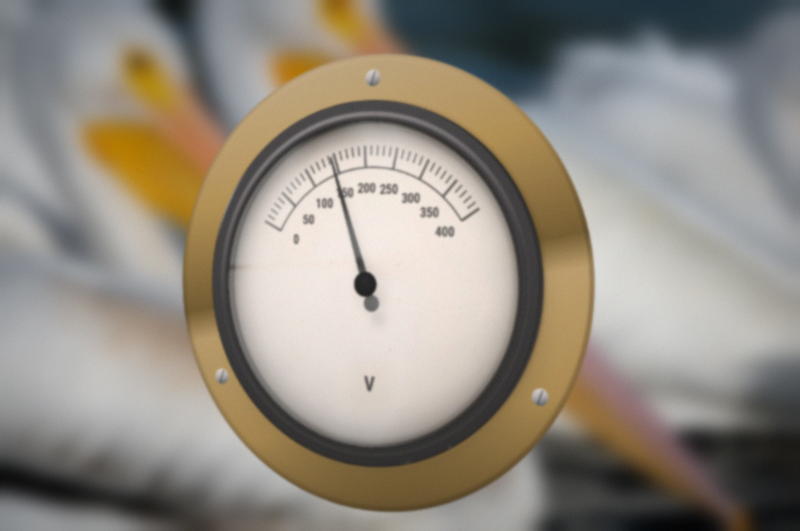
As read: V 150
